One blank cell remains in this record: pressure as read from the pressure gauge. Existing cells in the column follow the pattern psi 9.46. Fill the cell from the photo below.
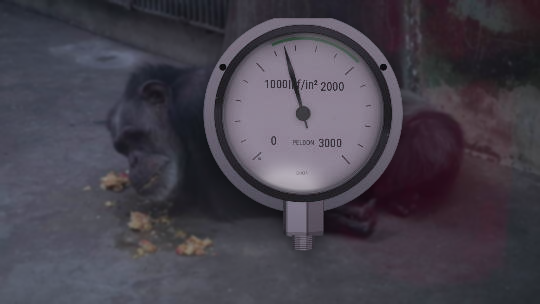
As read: psi 1300
